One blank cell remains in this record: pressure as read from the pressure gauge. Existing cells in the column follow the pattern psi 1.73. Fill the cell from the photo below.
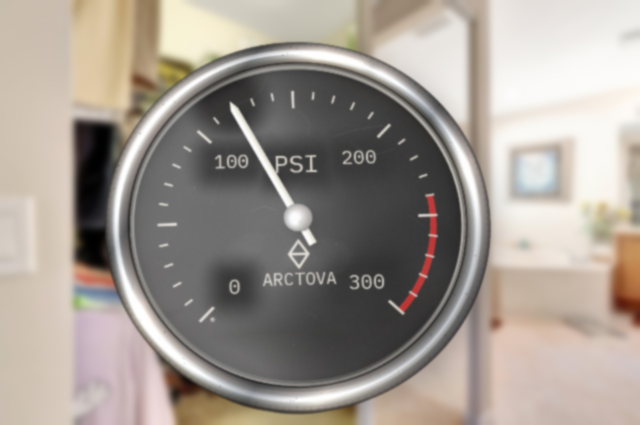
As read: psi 120
